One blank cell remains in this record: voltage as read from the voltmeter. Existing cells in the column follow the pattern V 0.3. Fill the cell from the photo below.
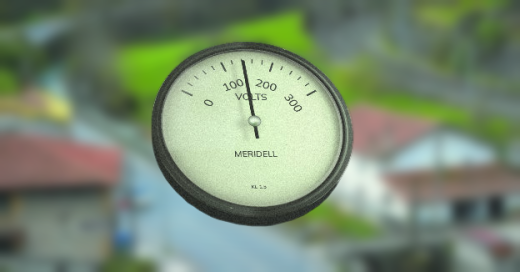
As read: V 140
